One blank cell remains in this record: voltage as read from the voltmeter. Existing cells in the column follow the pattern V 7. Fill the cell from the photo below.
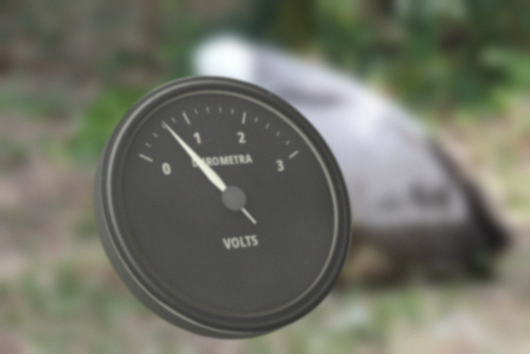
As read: V 0.6
